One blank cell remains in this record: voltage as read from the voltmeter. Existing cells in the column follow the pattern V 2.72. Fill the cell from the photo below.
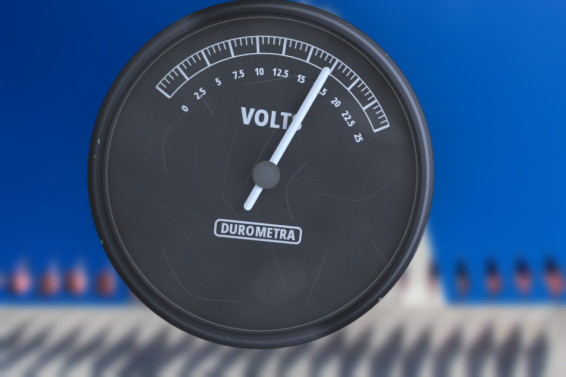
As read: V 17
